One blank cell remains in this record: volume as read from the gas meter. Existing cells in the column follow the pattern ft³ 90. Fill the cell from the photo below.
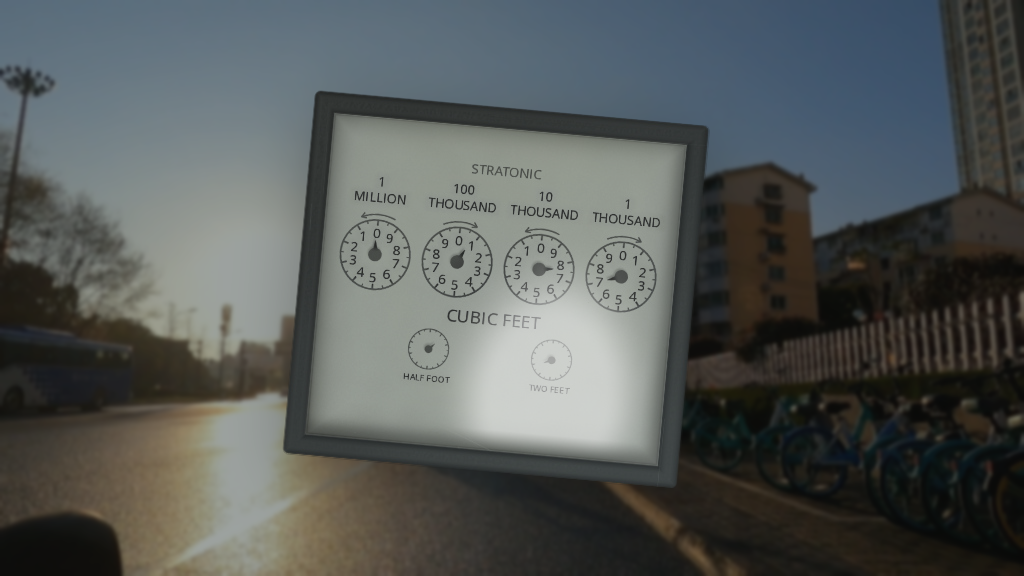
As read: ft³ 7700
